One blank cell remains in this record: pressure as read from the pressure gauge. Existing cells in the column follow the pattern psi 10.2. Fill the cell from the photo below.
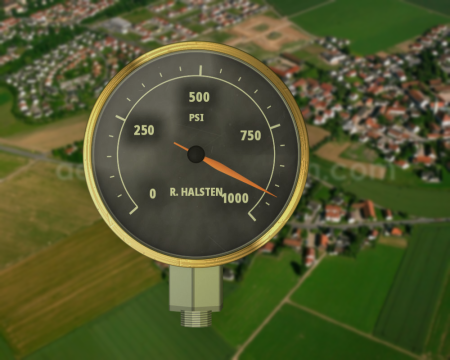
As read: psi 925
